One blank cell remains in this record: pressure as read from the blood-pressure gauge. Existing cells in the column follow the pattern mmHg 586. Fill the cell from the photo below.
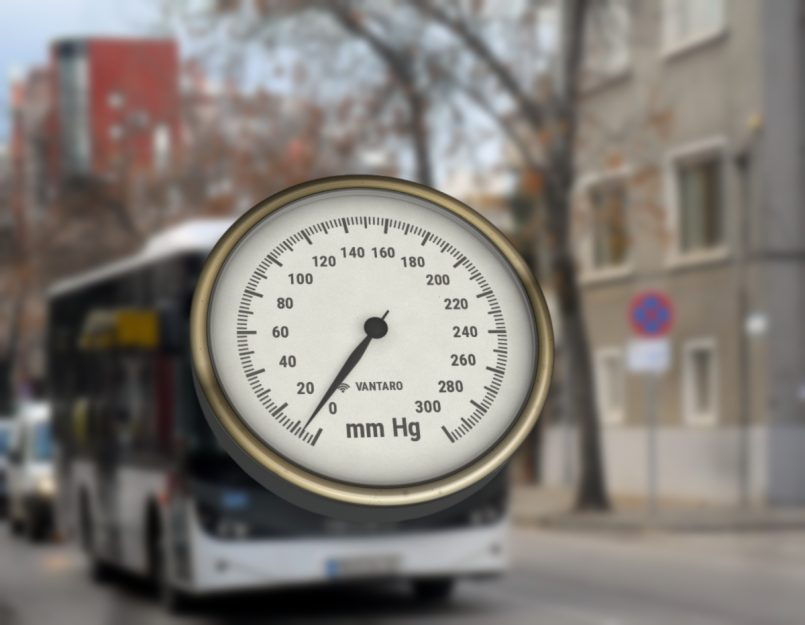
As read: mmHg 6
